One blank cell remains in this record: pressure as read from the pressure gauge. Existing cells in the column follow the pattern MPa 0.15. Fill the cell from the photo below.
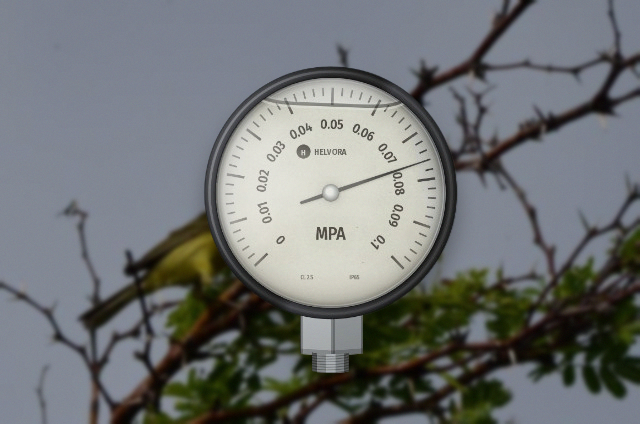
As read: MPa 0.076
